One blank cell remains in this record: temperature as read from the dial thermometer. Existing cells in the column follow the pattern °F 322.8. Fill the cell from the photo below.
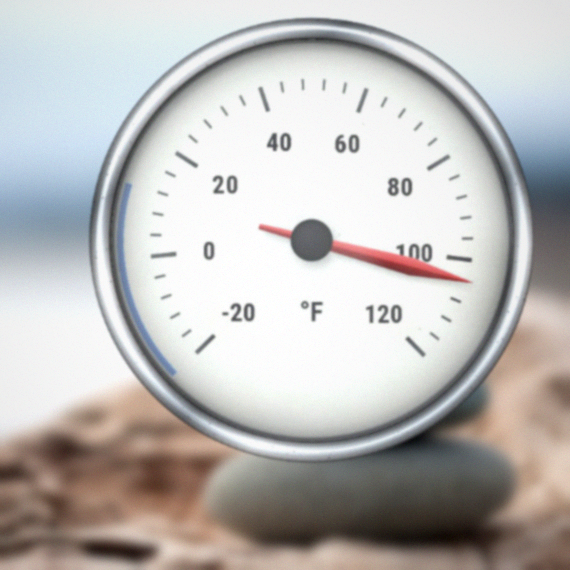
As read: °F 104
